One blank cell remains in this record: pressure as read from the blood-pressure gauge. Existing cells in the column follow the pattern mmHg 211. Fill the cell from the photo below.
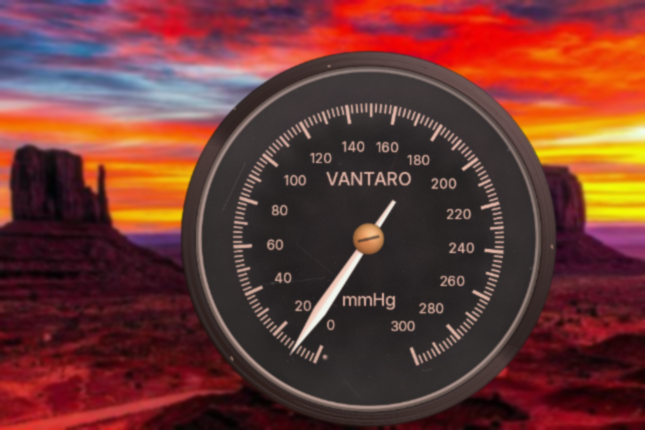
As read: mmHg 10
